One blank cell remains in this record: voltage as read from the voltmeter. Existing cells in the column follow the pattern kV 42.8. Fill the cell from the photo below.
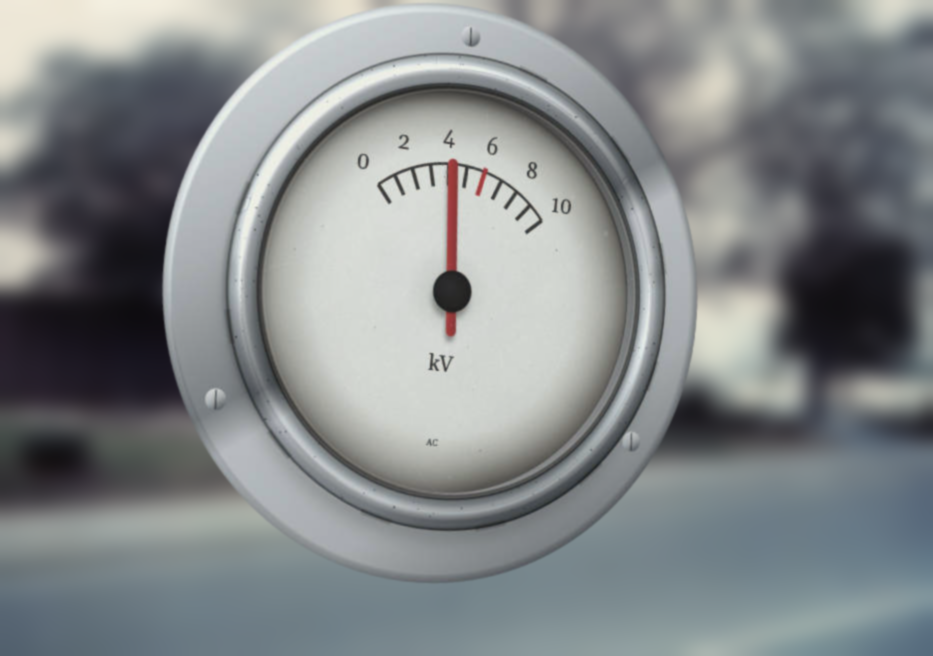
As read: kV 4
